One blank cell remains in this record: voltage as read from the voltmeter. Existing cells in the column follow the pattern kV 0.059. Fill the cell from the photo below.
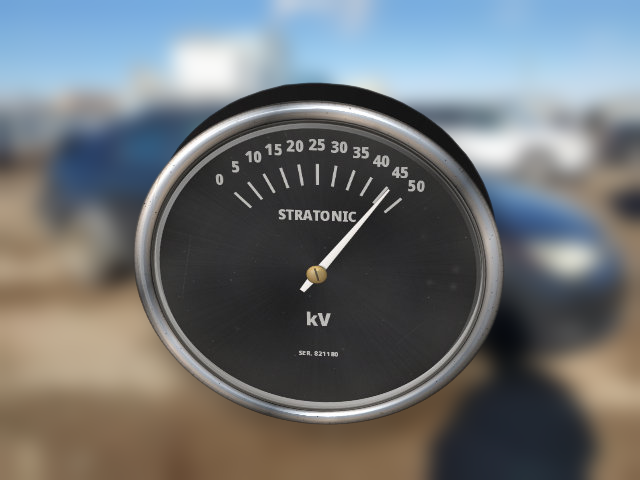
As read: kV 45
